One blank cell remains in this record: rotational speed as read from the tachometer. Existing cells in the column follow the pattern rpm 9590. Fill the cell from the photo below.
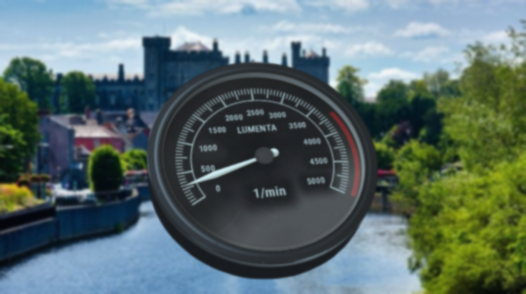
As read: rpm 250
